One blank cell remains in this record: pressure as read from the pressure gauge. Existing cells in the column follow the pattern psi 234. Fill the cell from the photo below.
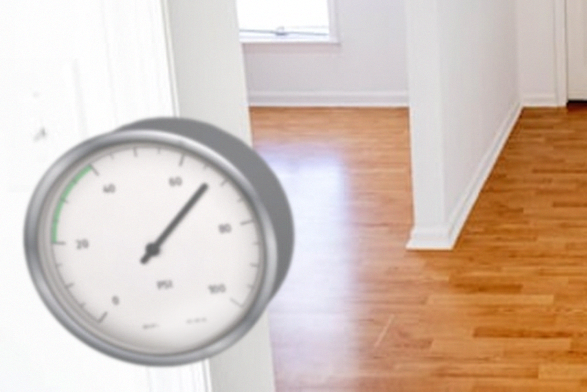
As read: psi 67.5
